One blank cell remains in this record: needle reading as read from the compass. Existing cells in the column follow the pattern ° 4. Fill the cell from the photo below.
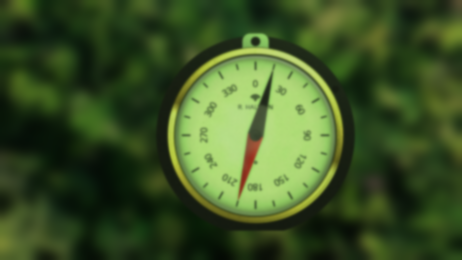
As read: ° 195
